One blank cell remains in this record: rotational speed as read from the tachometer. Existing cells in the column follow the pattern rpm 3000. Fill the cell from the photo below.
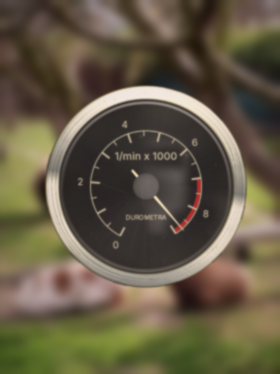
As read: rpm 8750
